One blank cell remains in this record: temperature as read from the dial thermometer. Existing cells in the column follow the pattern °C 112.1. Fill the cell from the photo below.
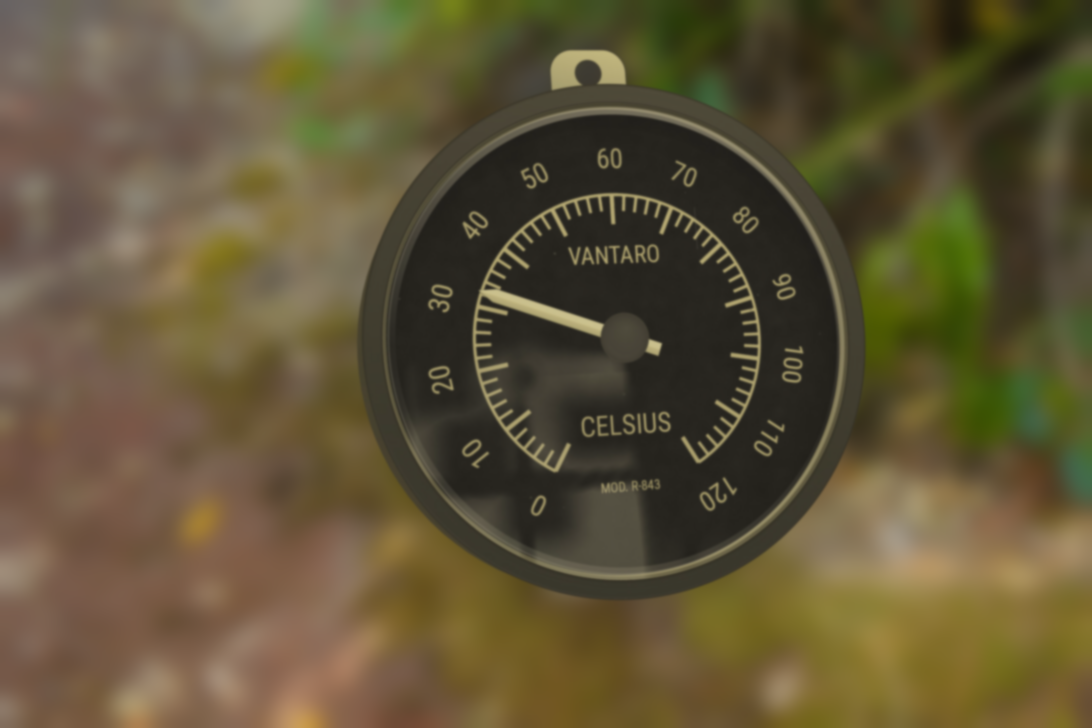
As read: °C 32
